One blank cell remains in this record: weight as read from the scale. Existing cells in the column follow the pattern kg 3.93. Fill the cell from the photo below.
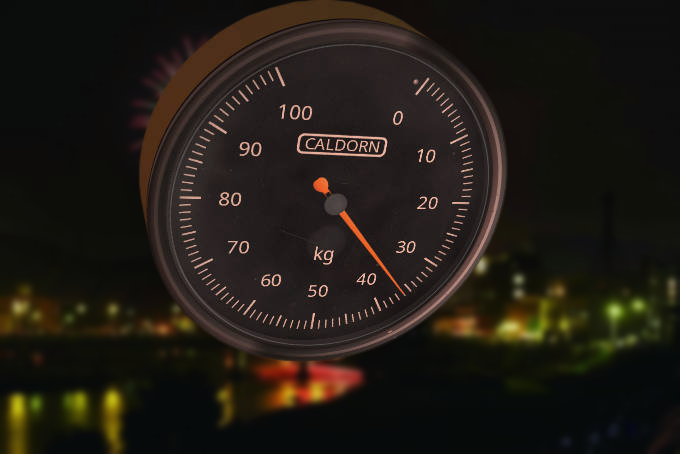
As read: kg 36
